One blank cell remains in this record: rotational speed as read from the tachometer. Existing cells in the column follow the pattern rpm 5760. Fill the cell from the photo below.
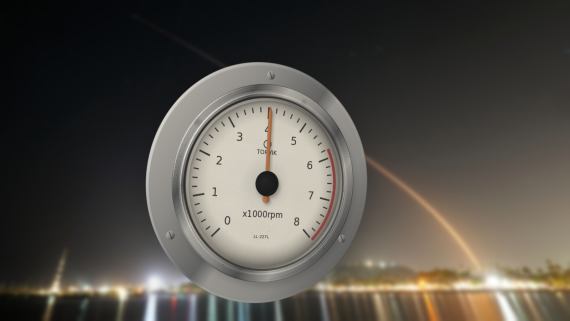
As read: rpm 4000
